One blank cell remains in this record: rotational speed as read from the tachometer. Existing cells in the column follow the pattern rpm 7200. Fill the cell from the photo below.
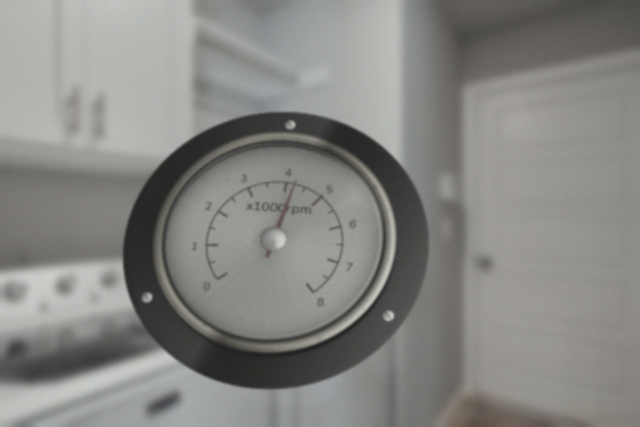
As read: rpm 4250
